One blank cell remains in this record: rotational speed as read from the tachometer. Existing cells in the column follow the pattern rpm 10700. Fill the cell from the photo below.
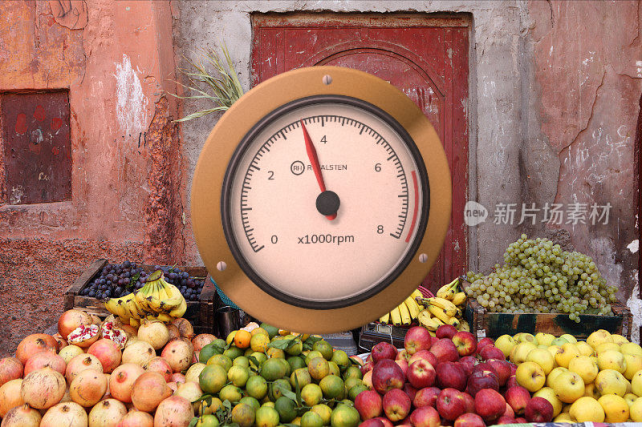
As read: rpm 3500
